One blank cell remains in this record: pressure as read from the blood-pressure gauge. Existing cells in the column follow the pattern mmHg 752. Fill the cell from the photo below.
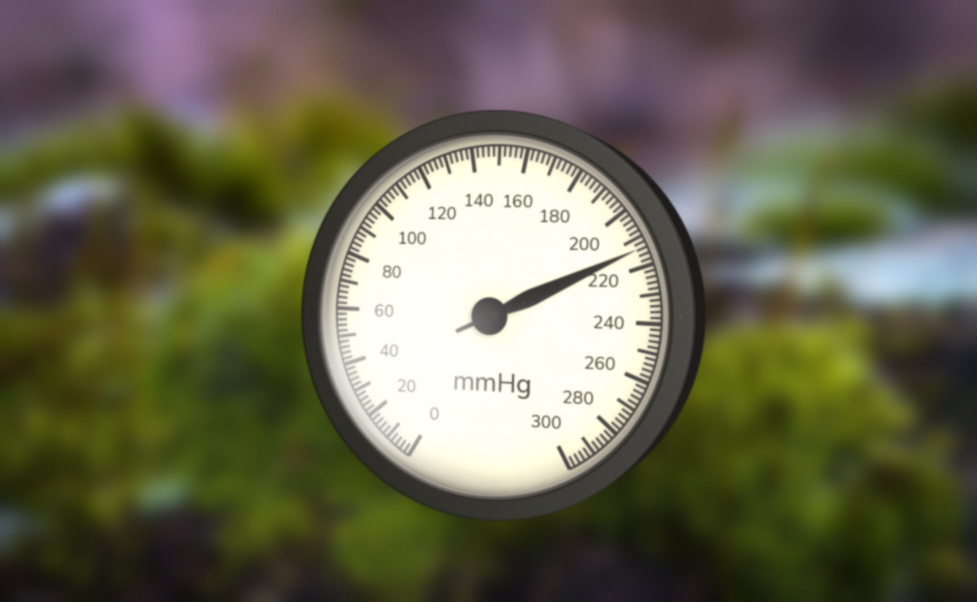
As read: mmHg 214
